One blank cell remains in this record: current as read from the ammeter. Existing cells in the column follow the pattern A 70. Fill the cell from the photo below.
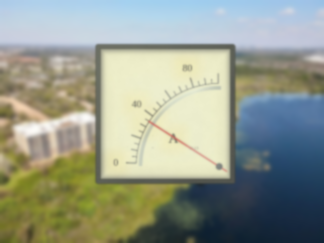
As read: A 35
